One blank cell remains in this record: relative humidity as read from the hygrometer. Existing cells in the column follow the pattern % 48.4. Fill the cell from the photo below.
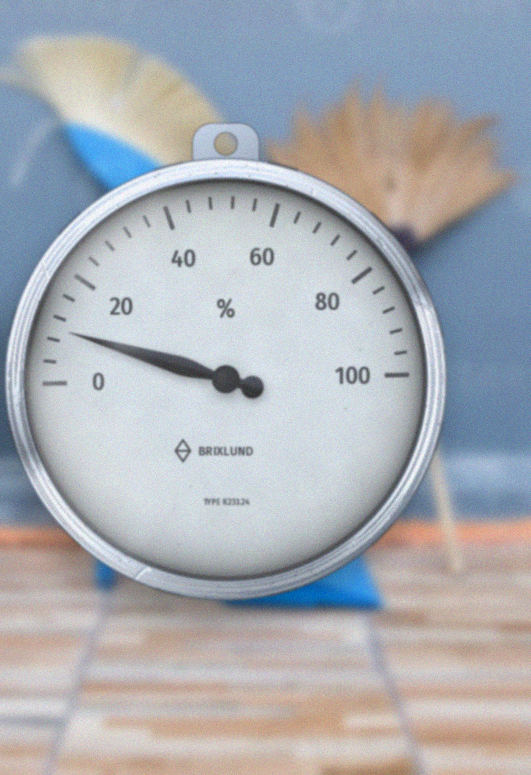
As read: % 10
